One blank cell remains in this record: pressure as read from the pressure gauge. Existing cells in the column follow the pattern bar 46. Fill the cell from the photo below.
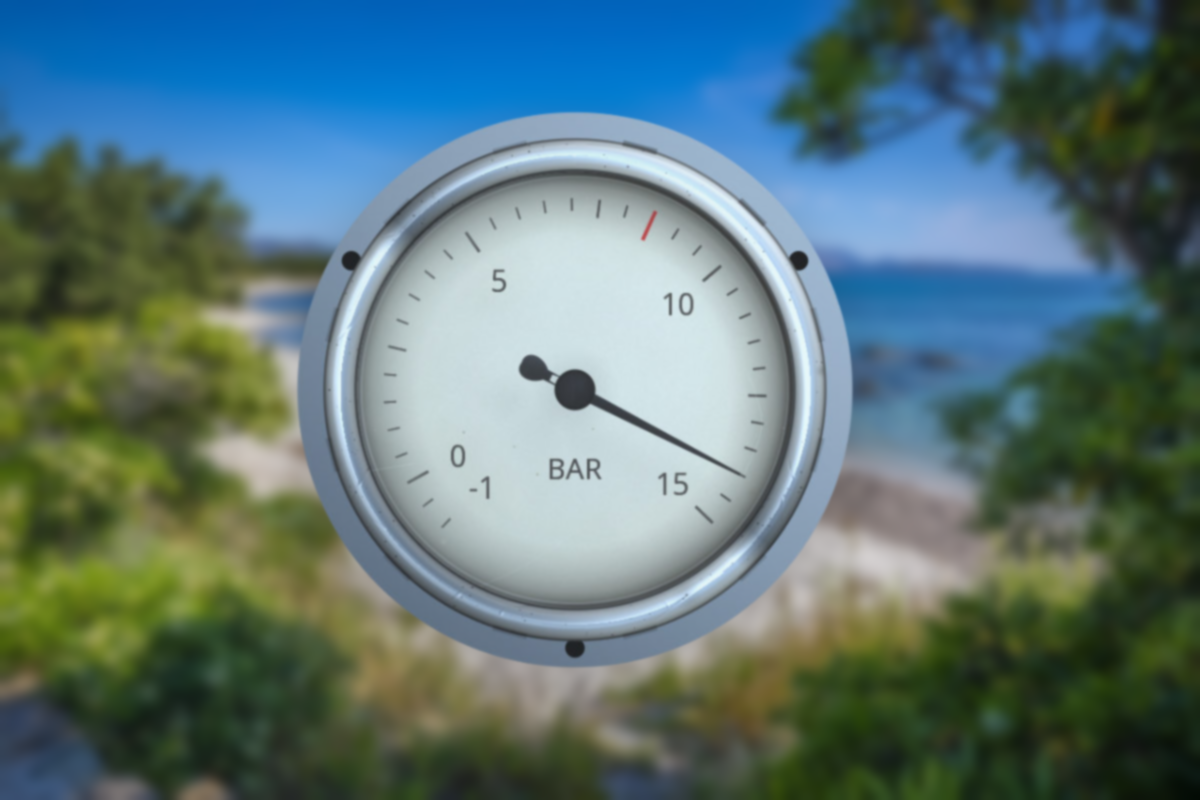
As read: bar 14
